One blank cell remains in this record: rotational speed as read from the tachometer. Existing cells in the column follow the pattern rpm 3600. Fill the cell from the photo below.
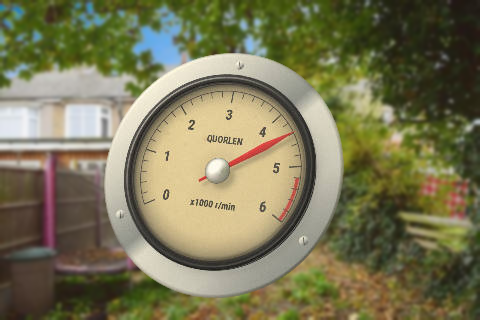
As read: rpm 4400
